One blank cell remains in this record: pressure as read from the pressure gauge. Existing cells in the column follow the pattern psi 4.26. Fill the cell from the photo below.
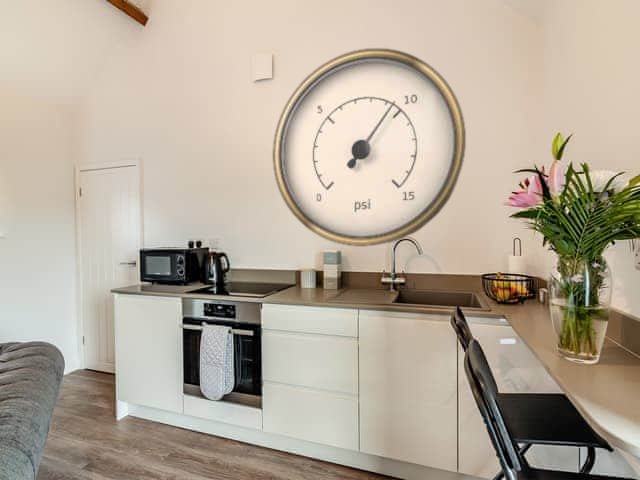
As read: psi 9.5
